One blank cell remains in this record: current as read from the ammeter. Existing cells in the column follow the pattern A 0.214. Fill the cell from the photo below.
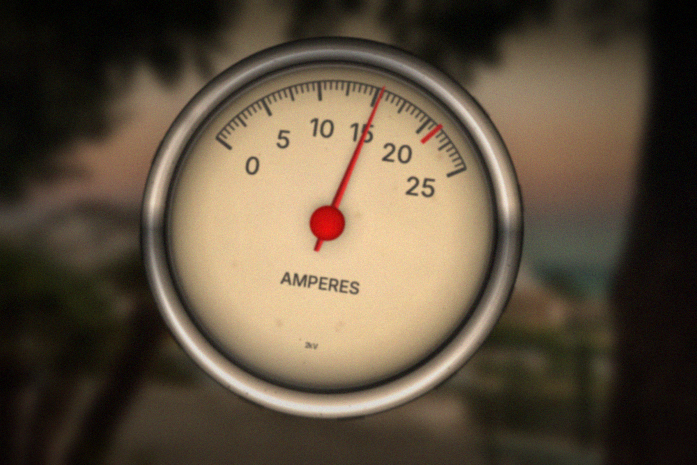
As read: A 15.5
